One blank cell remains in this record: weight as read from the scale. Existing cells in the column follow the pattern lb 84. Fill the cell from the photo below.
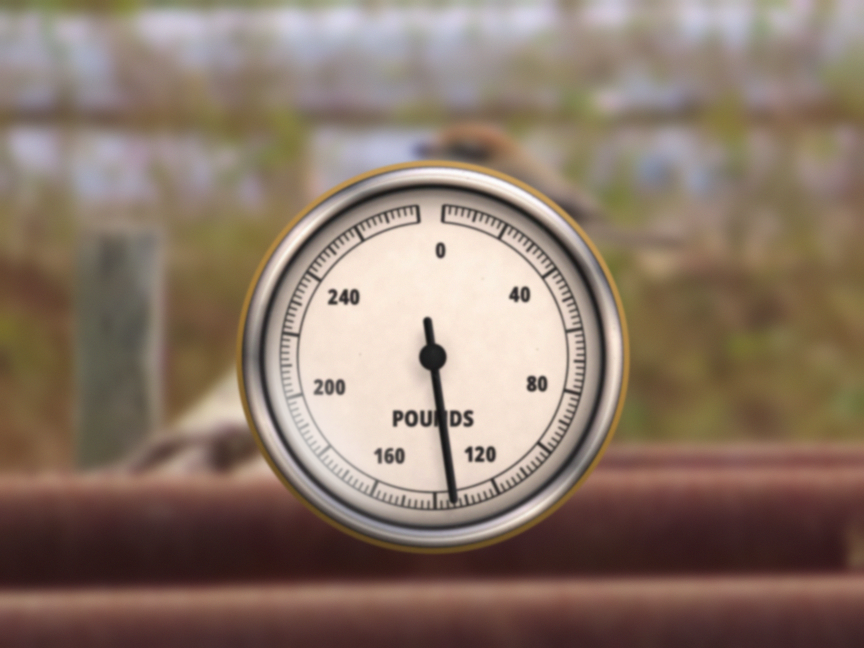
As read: lb 134
